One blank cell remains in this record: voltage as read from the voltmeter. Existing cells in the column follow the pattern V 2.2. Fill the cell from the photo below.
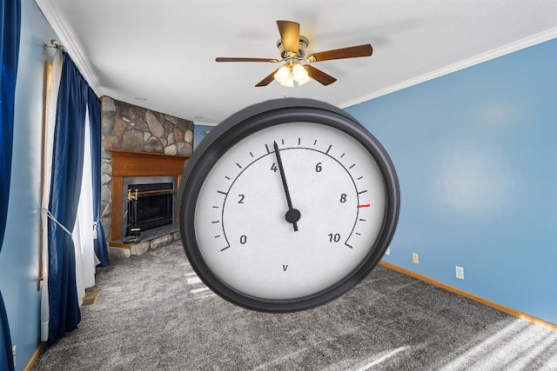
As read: V 4.25
